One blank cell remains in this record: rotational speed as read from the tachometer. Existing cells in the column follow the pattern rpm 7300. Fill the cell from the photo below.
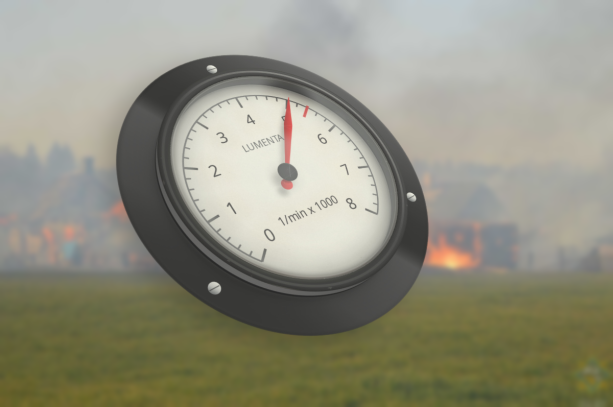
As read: rpm 5000
